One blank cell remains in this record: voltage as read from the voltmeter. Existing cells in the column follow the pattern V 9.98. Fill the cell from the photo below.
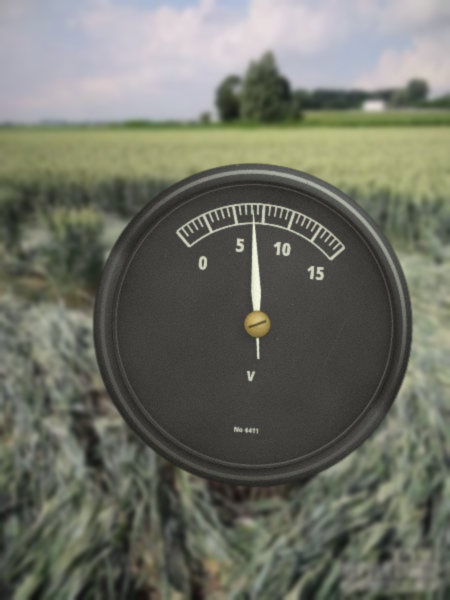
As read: V 6.5
